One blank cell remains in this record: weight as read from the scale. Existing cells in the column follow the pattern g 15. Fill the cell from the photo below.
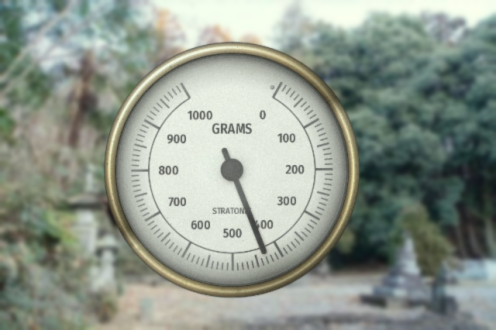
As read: g 430
